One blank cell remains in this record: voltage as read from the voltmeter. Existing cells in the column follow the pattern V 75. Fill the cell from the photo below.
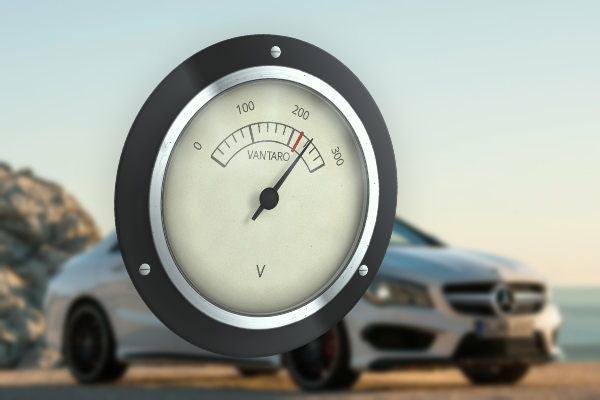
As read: V 240
